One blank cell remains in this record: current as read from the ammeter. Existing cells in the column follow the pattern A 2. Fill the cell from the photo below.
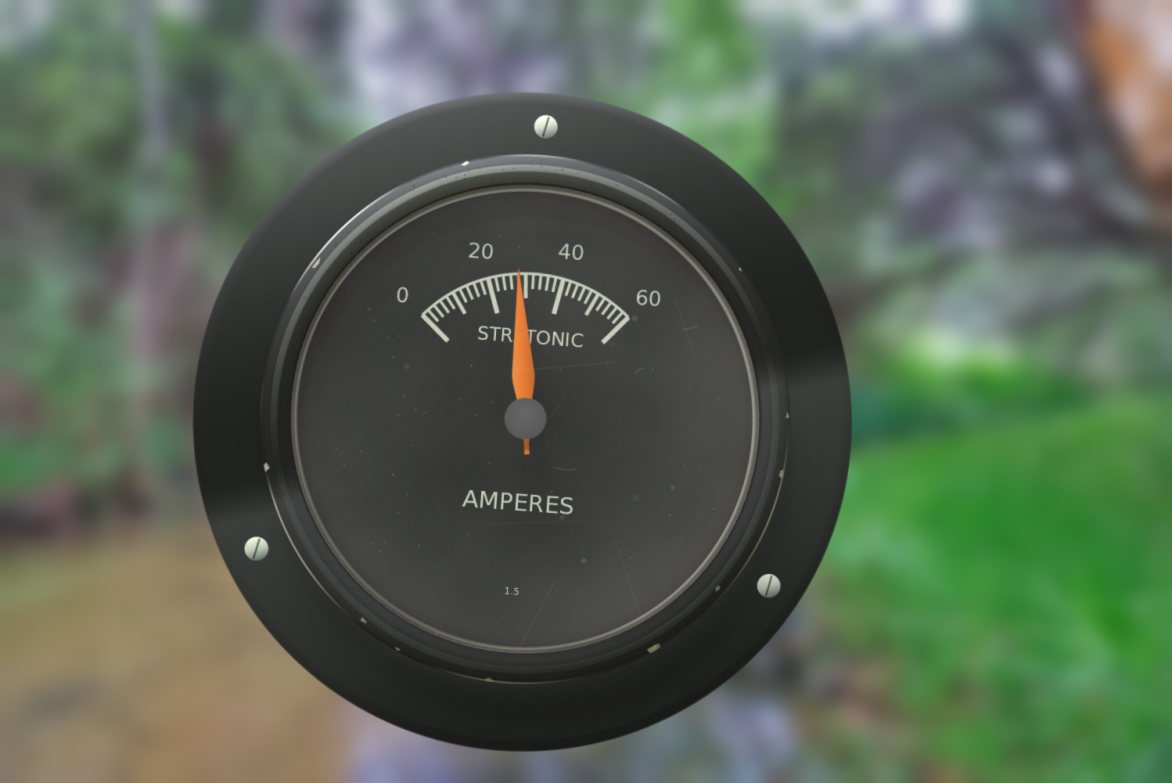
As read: A 28
